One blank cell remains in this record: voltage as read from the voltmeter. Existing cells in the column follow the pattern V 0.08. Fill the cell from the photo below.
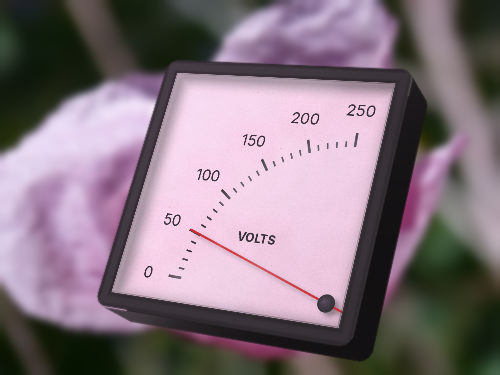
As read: V 50
